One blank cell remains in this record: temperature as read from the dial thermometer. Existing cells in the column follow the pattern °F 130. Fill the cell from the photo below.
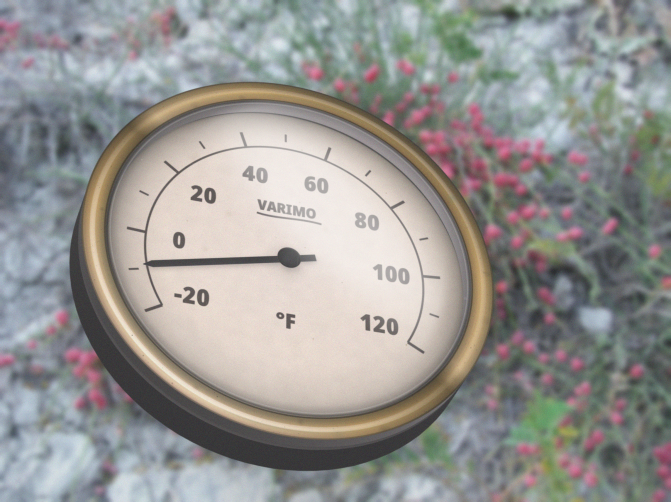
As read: °F -10
